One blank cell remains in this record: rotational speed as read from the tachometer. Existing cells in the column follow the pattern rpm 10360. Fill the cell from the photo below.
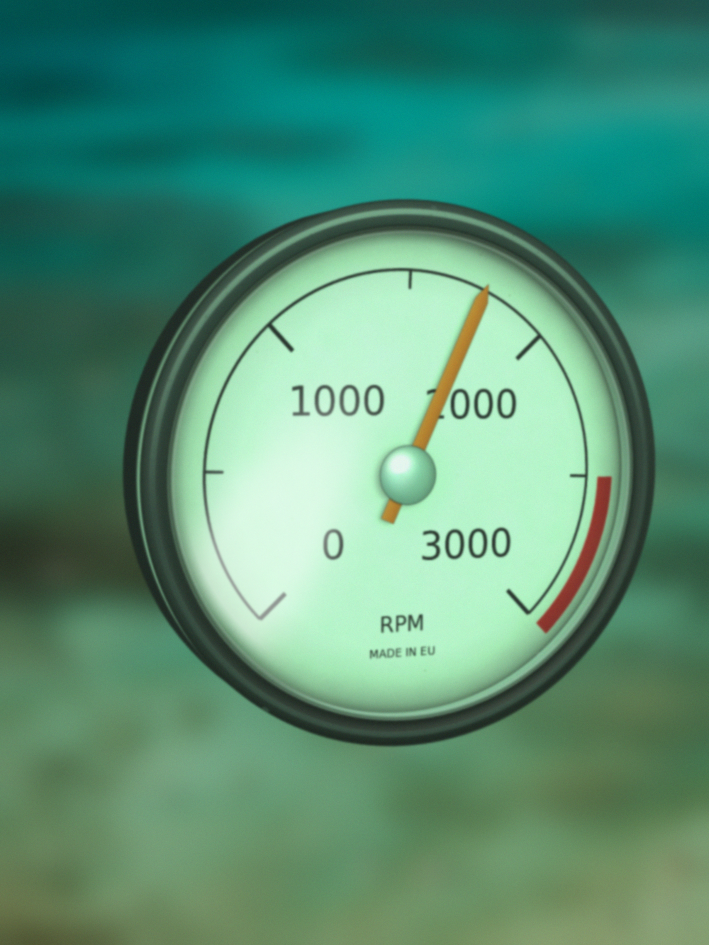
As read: rpm 1750
